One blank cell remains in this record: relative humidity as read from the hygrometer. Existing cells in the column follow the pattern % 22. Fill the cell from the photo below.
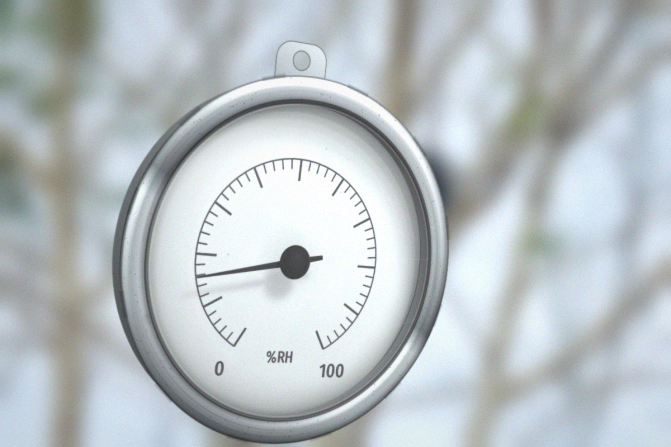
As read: % 16
